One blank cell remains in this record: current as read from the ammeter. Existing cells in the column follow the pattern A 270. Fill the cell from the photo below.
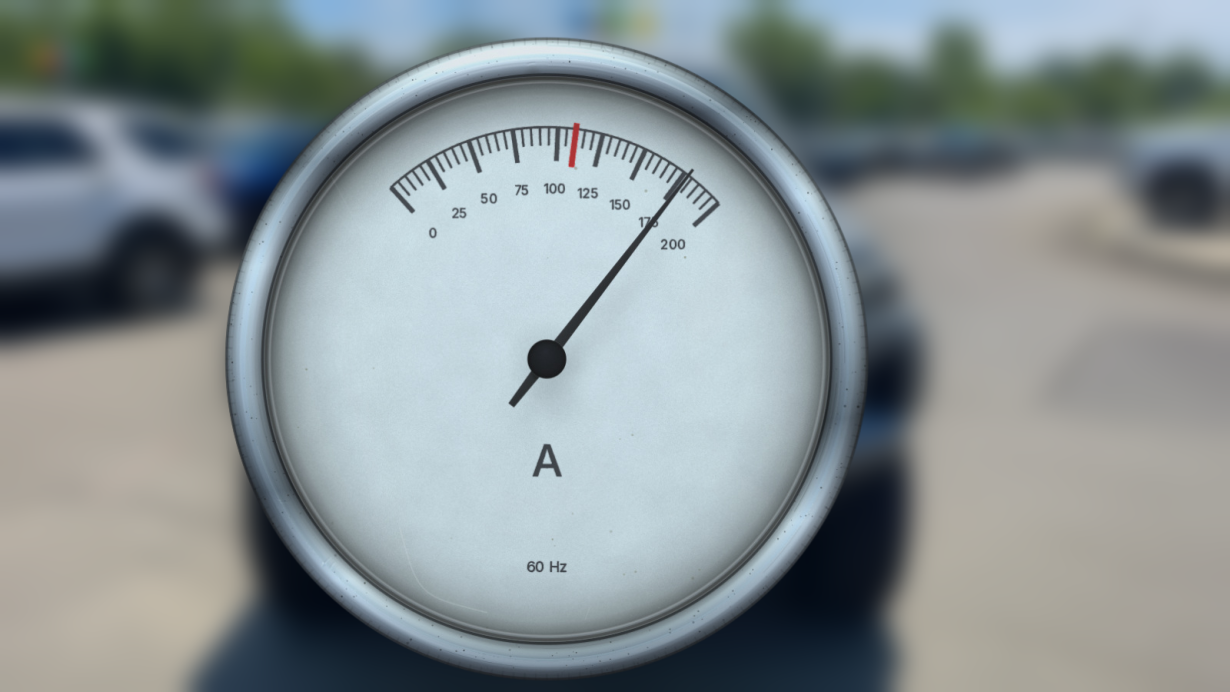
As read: A 177.5
